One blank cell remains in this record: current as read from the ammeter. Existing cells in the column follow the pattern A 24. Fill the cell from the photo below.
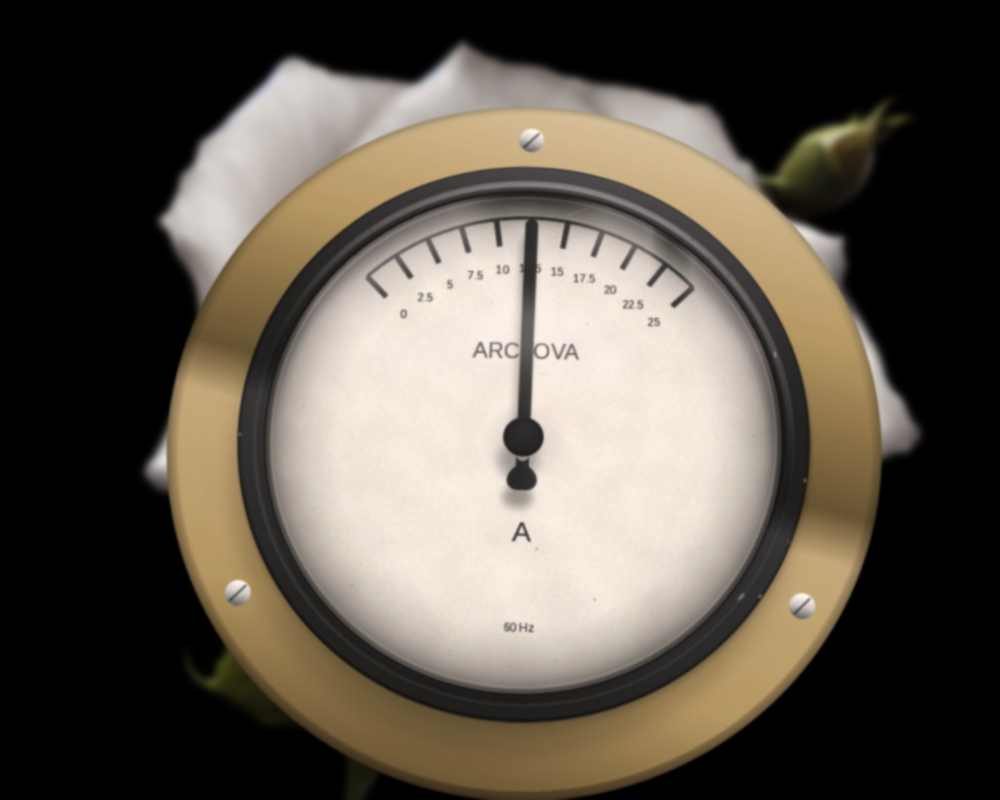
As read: A 12.5
